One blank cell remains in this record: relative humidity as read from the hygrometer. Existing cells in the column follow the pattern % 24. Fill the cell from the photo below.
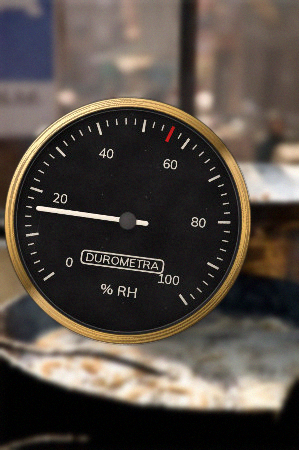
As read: % 16
